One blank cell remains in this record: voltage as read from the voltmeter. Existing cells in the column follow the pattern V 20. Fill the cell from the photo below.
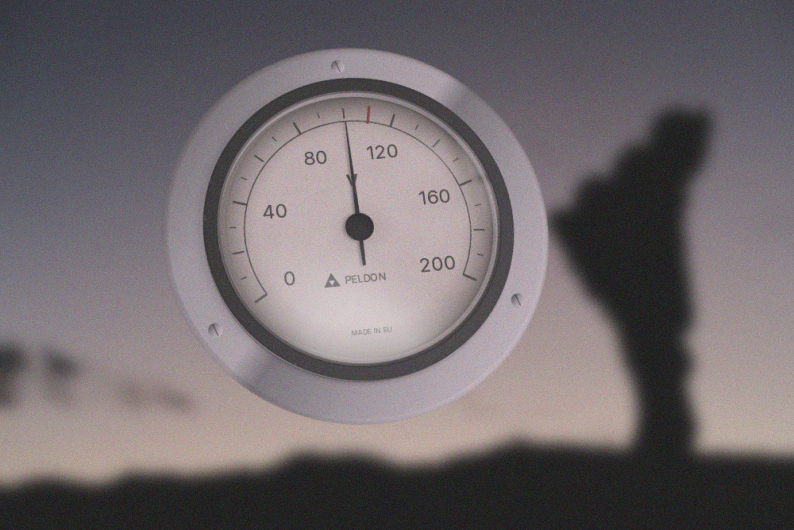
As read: V 100
